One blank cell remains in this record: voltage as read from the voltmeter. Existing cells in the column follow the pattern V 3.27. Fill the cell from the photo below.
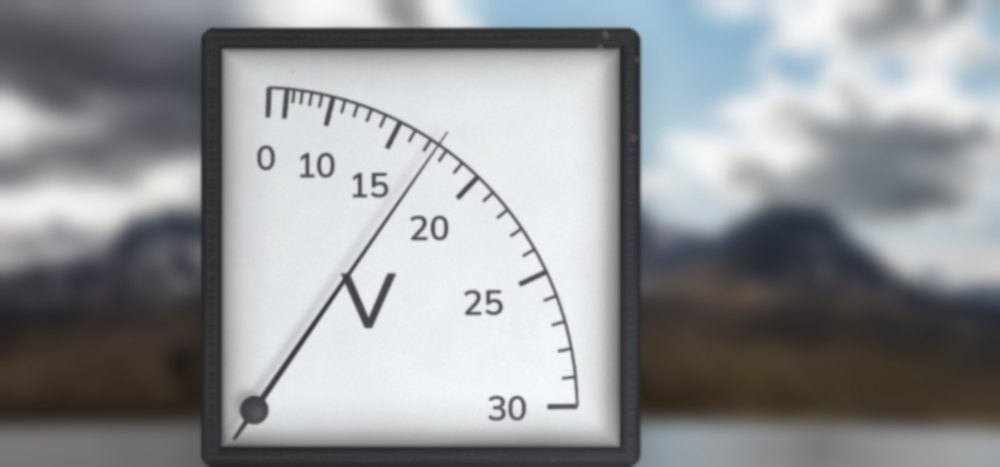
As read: V 17.5
